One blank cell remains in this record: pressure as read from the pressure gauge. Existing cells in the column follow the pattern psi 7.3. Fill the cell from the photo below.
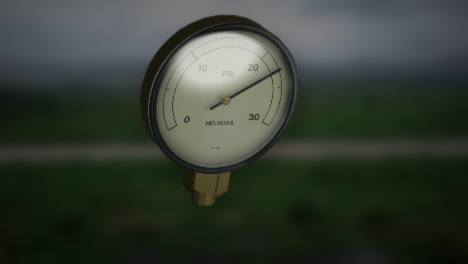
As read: psi 22.5
